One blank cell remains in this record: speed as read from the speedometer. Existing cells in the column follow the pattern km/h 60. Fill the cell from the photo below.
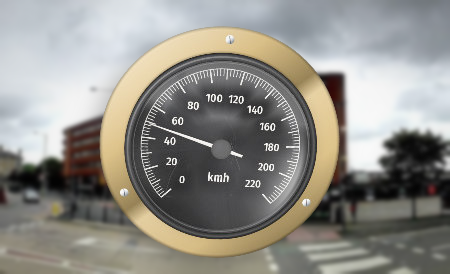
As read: km/h 50
